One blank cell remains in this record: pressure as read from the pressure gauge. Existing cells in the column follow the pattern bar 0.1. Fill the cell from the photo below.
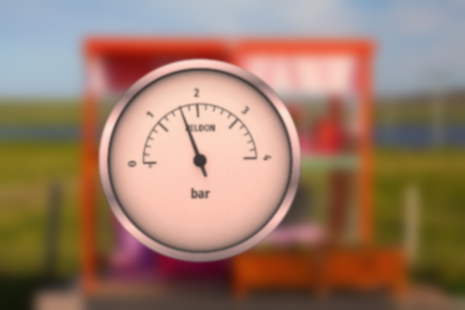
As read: bar 1.6
